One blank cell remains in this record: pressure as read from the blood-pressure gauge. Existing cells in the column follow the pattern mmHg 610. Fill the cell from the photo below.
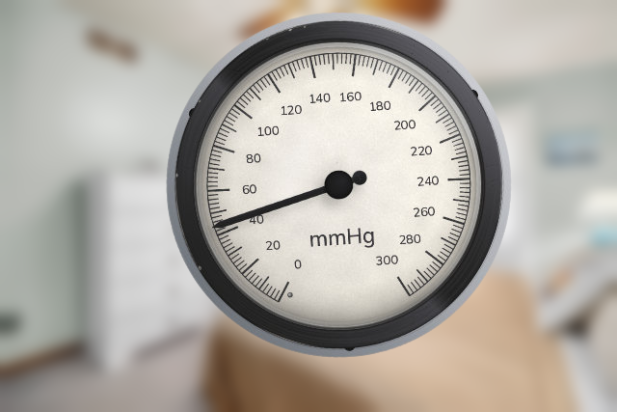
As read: mmHg 44
